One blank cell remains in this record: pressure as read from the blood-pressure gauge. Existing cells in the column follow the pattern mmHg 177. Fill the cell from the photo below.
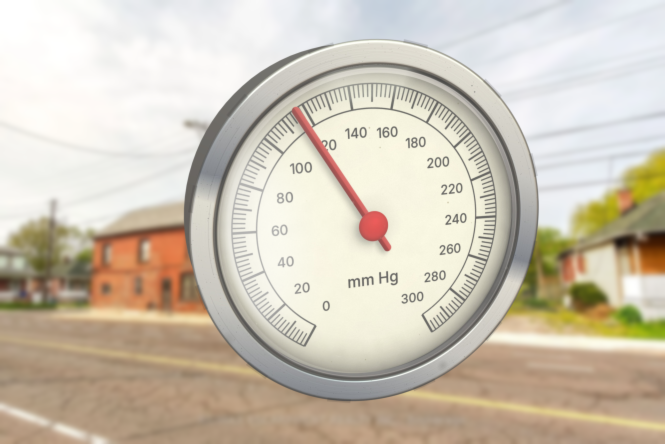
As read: mmHg 116
